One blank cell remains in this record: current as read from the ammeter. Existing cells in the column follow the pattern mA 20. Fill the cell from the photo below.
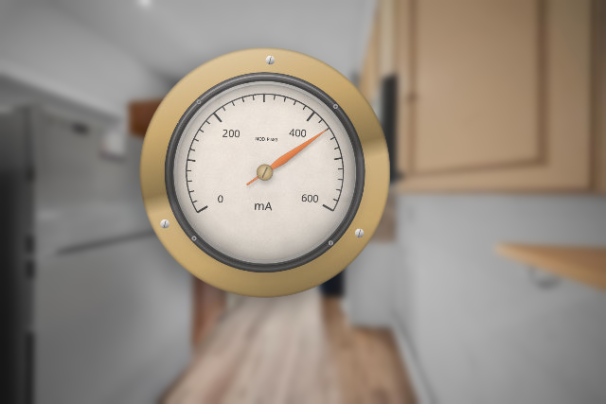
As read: mA 440
